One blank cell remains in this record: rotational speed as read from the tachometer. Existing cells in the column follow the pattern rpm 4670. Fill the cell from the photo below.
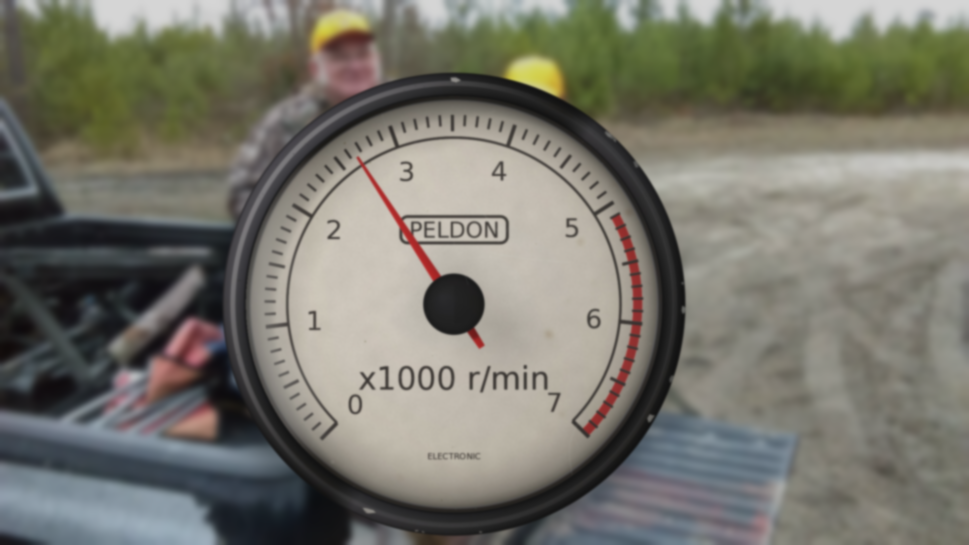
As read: rpm 2650
